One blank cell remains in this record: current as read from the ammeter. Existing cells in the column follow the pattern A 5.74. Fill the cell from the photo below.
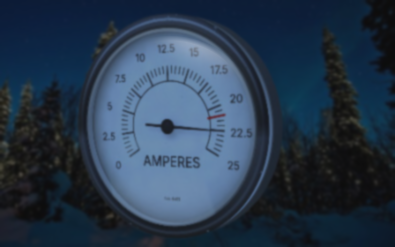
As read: A 22.5
